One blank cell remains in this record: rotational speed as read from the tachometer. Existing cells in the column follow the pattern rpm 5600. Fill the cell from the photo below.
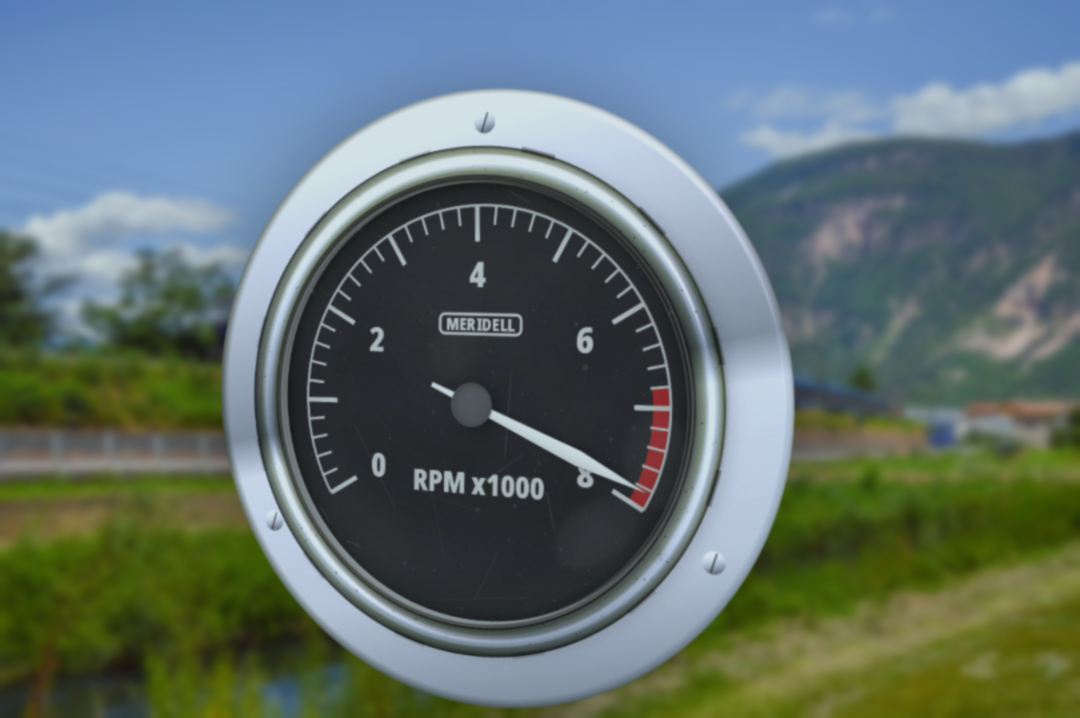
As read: rpm 7800
